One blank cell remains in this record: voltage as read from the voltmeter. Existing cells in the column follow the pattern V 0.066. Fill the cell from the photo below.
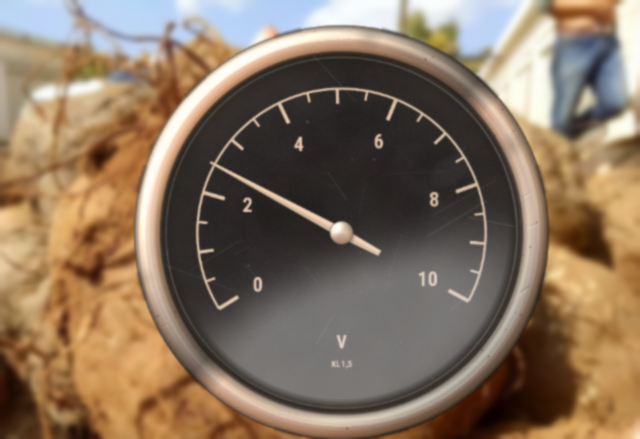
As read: V 2.5
